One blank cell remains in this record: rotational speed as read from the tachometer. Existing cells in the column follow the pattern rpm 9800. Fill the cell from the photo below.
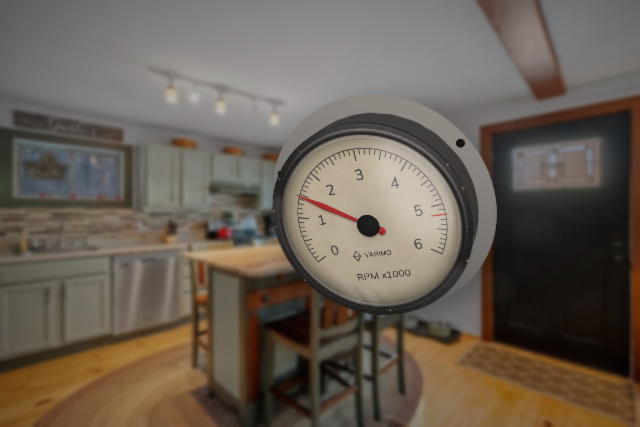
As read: rpm 1500
